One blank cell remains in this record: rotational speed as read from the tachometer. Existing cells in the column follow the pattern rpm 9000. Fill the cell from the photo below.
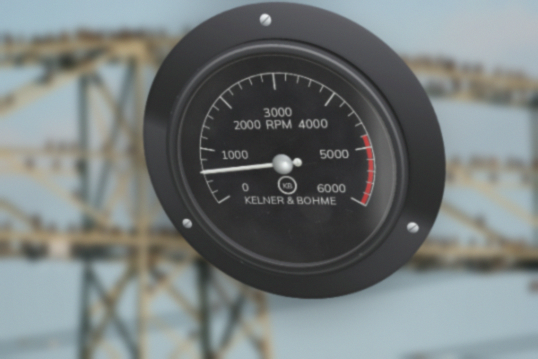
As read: rpm 600
